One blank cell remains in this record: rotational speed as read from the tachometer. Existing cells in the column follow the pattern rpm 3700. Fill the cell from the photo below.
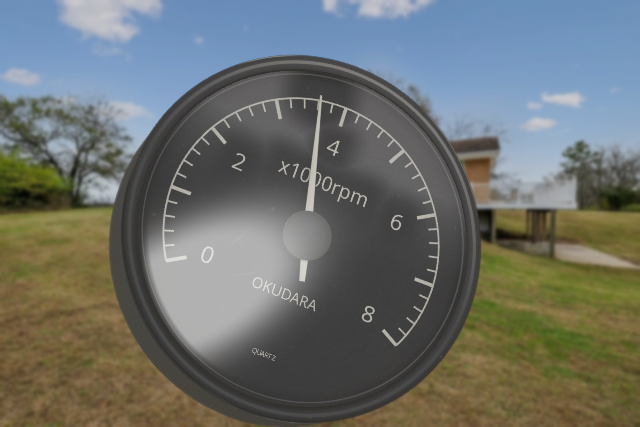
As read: rpm 3600
